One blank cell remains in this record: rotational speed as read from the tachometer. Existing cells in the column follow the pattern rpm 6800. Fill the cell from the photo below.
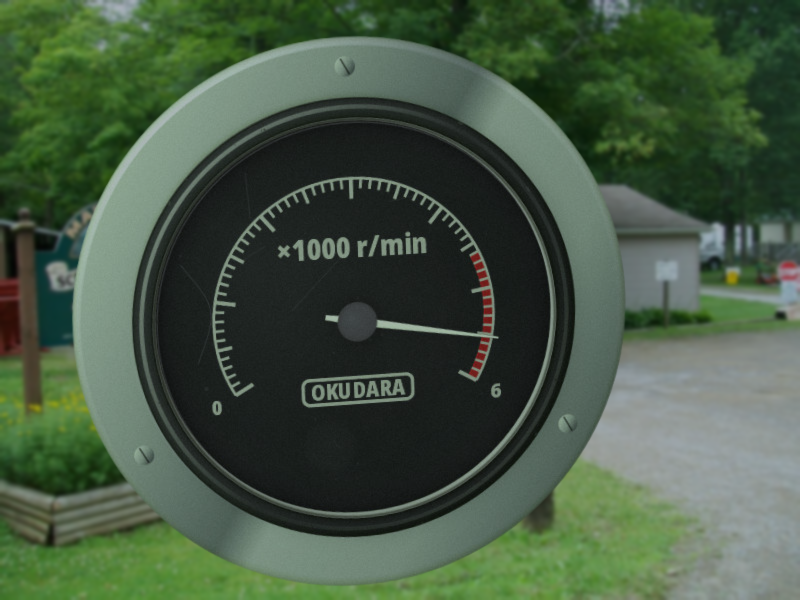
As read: rpm 5500
